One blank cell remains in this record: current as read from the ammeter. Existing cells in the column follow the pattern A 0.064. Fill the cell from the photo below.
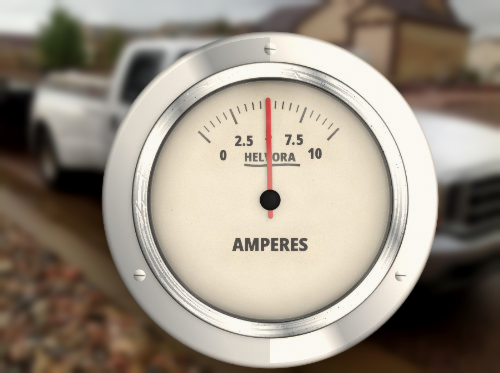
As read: A 5
